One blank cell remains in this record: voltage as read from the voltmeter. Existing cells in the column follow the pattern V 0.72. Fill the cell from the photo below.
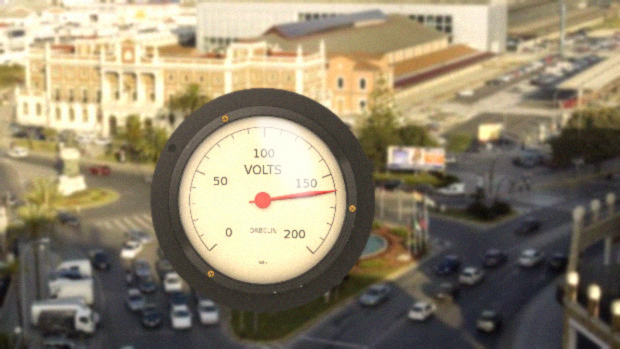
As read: V 160
